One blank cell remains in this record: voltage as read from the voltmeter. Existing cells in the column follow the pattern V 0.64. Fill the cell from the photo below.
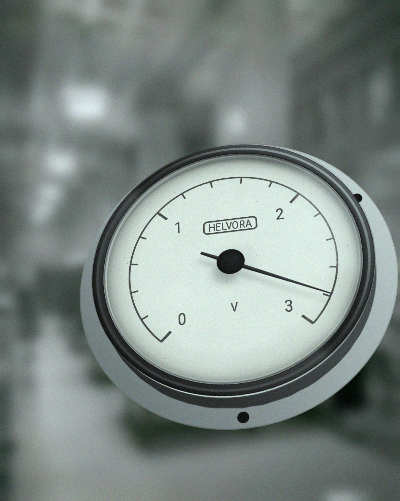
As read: V 2.8
